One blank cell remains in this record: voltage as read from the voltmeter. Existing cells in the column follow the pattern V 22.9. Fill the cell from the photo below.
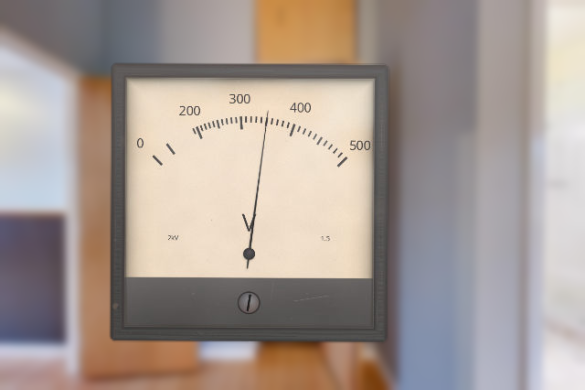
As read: V 350
